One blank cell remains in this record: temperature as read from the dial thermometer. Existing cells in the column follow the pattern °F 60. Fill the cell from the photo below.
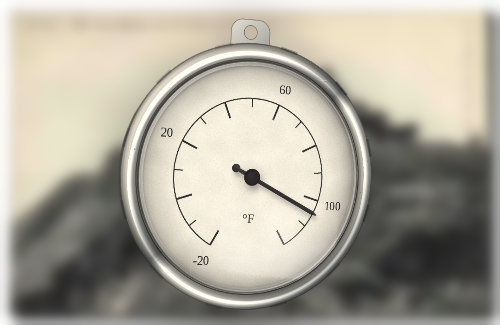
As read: °F 105
